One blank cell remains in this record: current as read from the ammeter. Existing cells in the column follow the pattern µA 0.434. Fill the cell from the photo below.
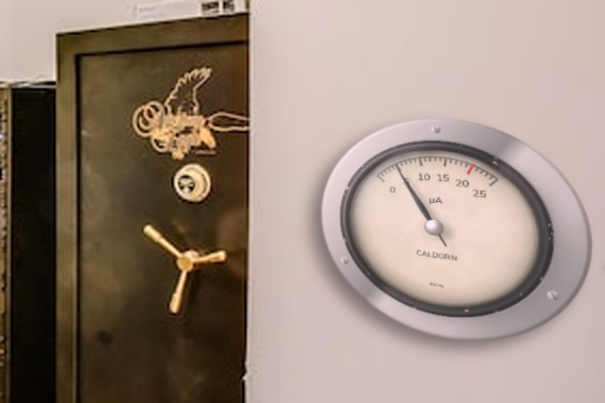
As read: µA 5
